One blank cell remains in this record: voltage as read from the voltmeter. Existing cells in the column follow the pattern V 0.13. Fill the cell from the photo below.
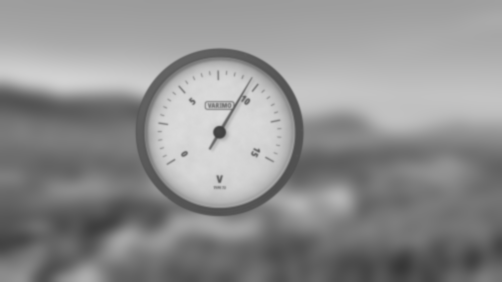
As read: V 9.5
